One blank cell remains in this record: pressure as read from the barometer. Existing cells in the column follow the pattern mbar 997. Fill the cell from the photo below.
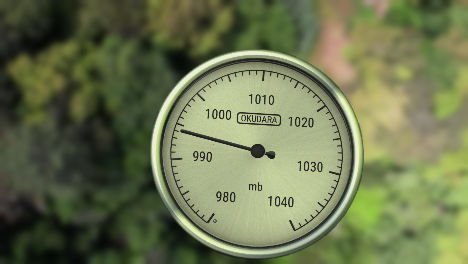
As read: mbar 994
